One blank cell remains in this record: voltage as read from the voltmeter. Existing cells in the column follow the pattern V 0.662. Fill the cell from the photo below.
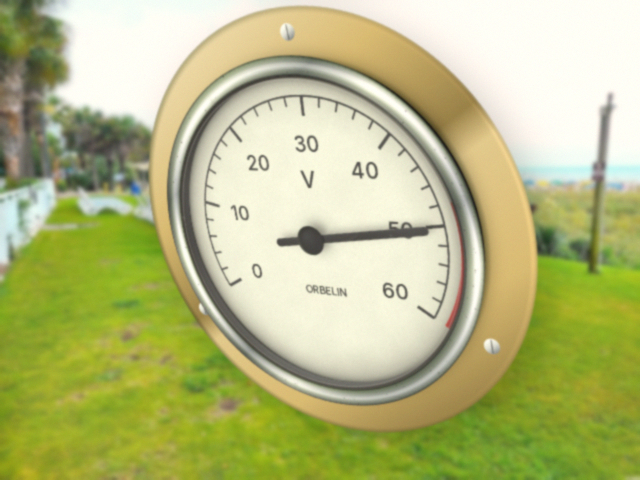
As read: V 50
